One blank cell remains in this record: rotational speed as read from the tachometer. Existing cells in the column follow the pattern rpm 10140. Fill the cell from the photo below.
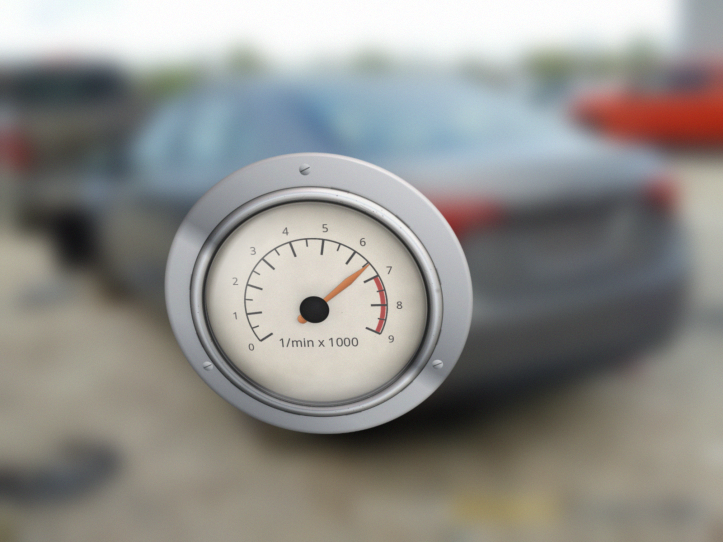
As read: rpm 6500
